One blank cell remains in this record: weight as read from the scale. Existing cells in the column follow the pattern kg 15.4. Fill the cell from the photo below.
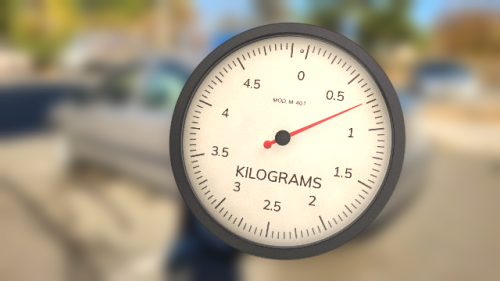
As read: kg 0.75
